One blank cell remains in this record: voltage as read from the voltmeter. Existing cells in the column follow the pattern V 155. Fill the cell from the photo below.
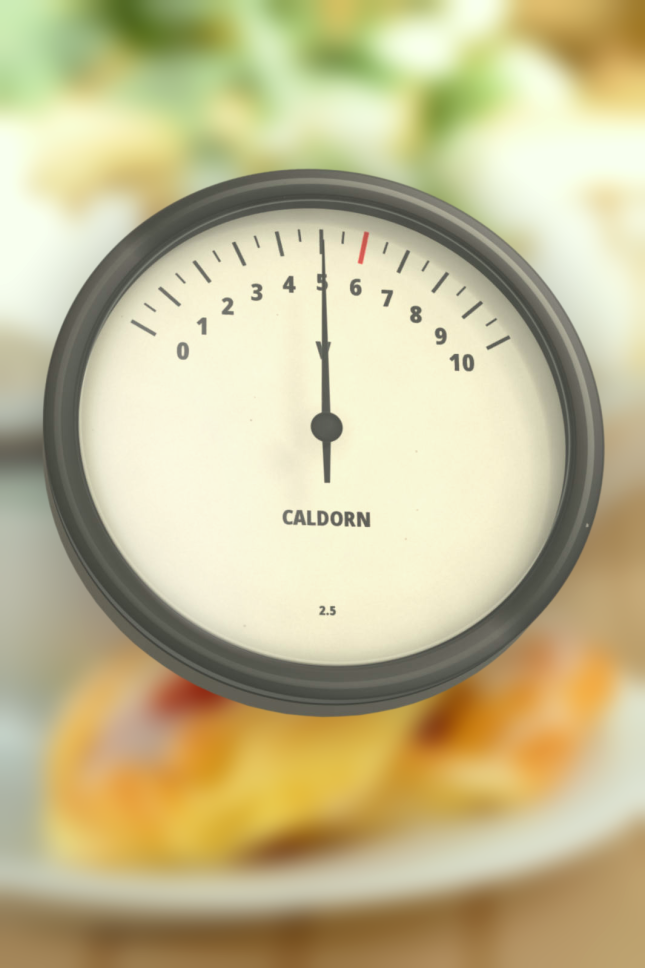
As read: V 5
